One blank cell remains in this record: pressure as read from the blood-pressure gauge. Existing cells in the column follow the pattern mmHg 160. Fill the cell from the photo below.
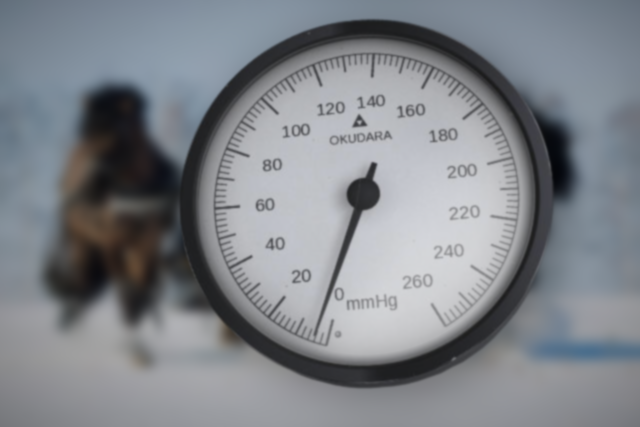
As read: mmHg 4
